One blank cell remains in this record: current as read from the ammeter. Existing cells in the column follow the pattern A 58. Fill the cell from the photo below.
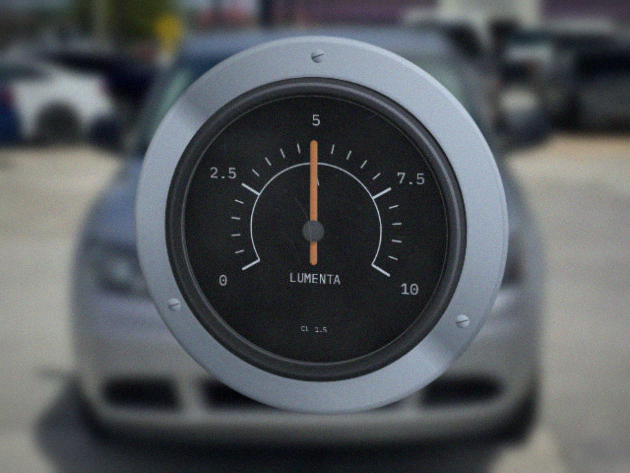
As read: A 5
